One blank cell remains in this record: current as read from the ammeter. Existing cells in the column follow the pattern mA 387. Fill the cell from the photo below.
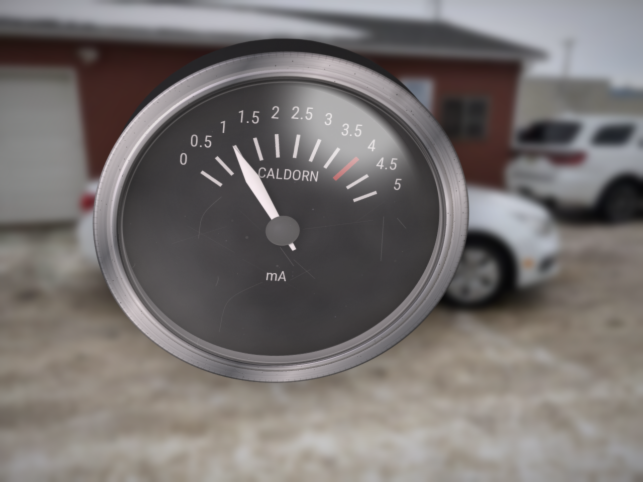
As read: mA 1
